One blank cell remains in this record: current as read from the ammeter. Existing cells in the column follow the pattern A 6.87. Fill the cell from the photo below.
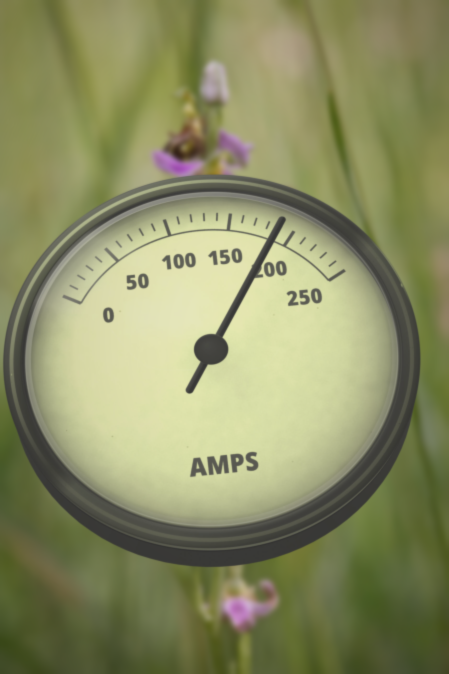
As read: A 190
